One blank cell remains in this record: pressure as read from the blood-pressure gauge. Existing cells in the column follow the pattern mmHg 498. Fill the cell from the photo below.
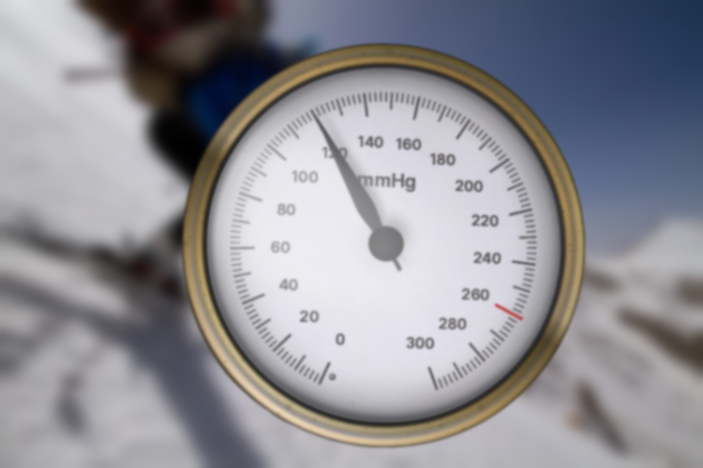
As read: mmHg 120
